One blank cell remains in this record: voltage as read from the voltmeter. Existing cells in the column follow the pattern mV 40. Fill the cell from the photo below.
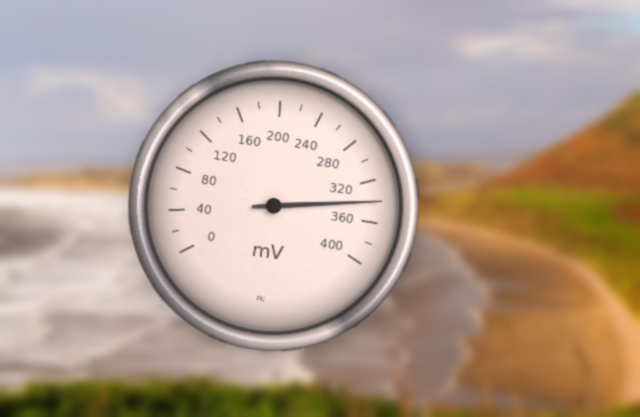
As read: mV 340
